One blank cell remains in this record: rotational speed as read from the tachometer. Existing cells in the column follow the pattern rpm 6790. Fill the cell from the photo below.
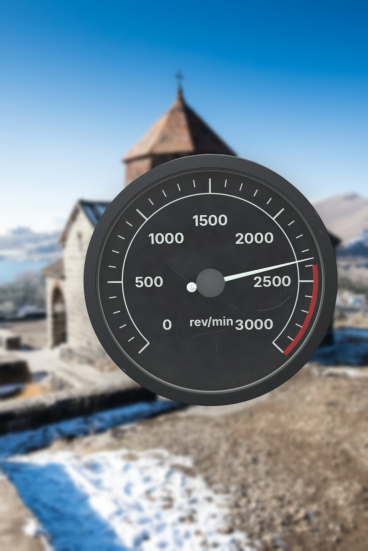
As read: rpm 2350
